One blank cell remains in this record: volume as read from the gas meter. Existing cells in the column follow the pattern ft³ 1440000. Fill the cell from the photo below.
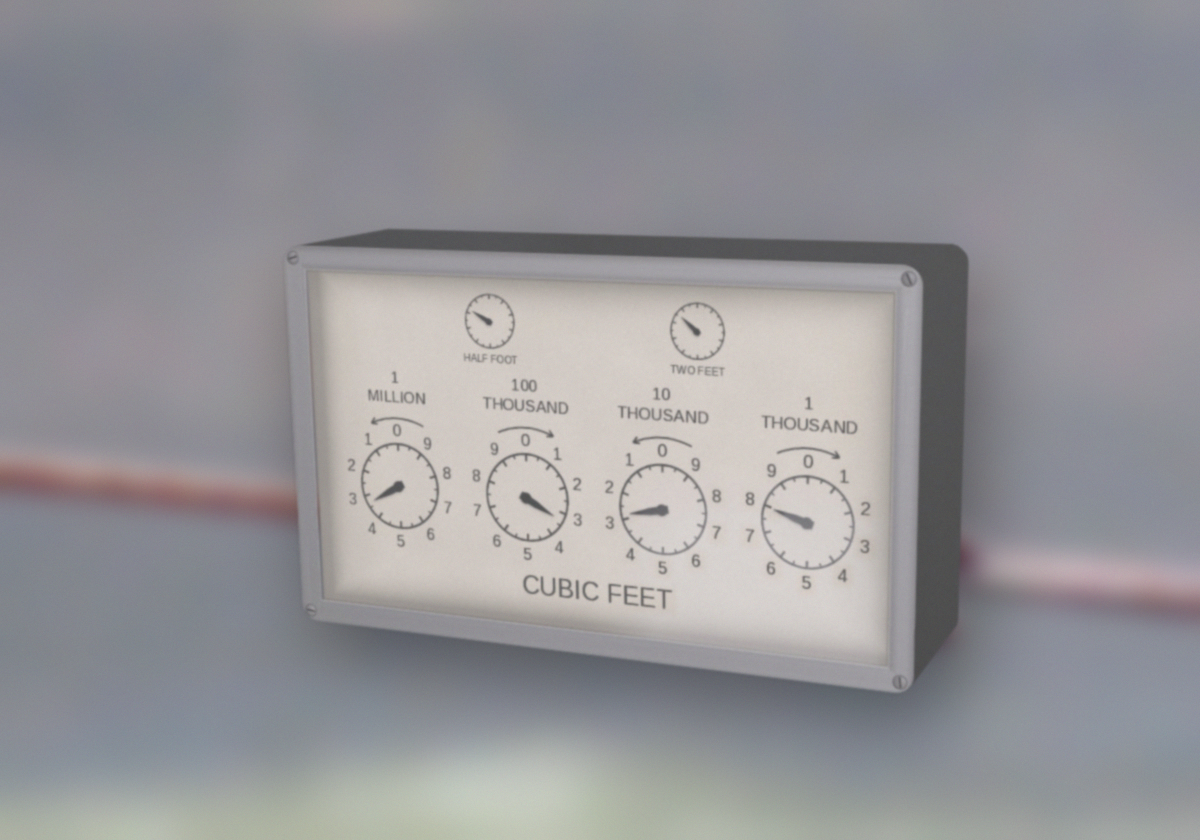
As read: ft³ 332800
